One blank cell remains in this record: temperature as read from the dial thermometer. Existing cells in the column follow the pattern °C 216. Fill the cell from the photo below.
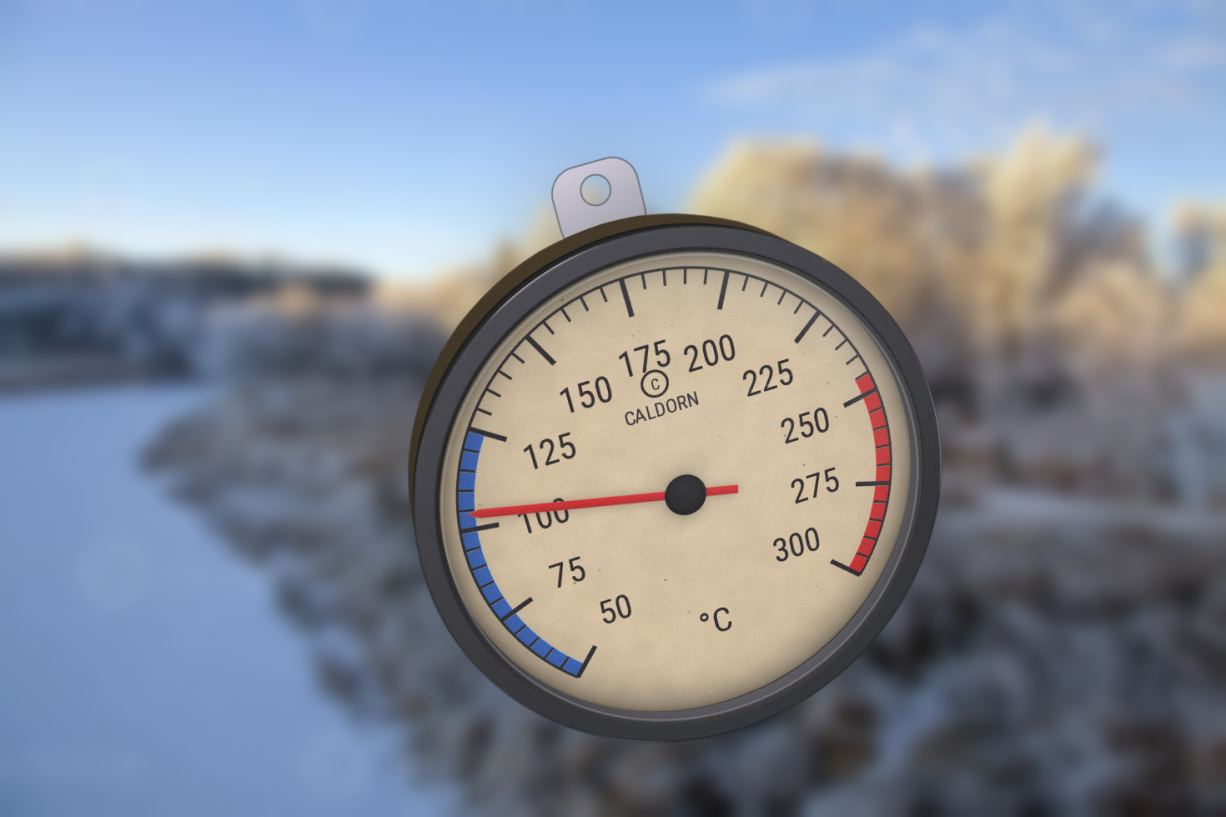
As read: °C 105
